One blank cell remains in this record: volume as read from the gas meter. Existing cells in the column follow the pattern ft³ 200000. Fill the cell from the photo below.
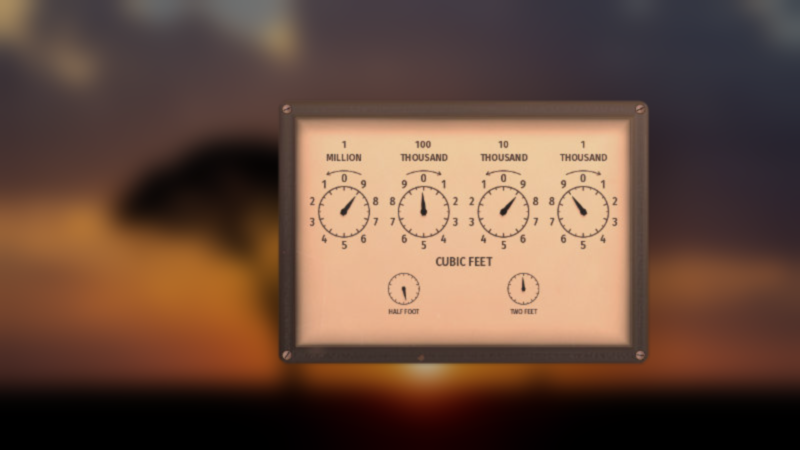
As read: ft³ 898900
